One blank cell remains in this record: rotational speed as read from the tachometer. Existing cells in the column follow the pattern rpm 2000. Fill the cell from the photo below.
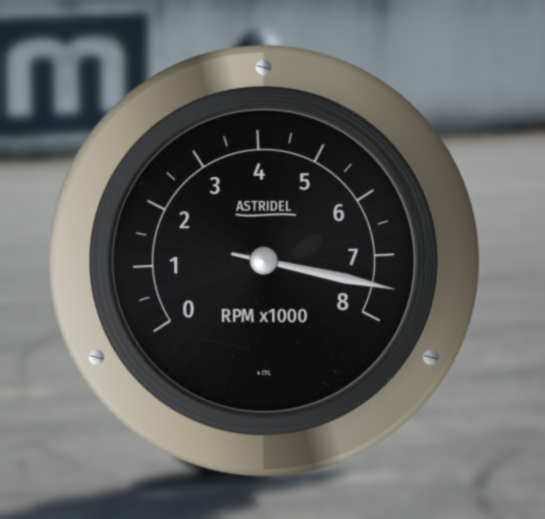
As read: rpm 7500
